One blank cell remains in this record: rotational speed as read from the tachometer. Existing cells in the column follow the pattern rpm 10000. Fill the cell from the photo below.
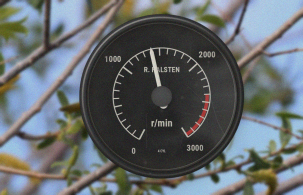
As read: rpm 1400
